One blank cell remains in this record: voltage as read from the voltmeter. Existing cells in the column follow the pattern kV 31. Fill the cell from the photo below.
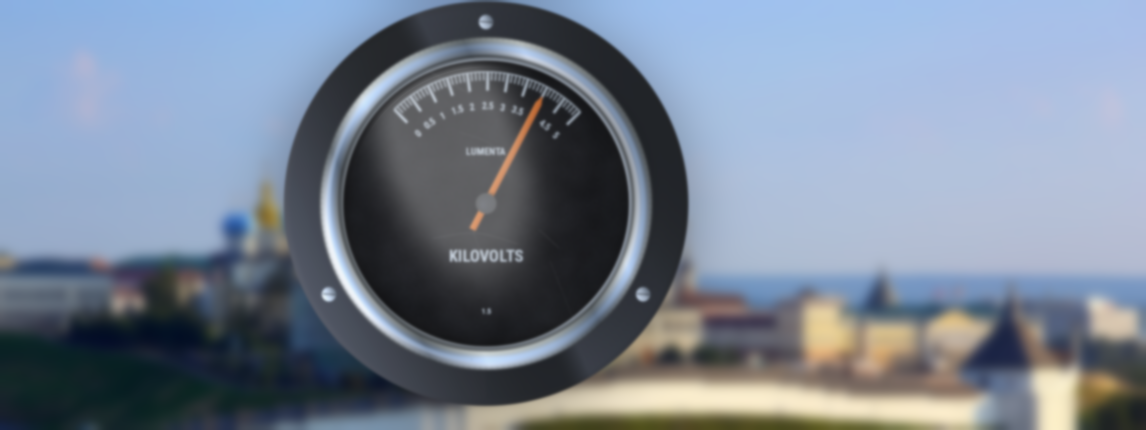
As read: kV 4
